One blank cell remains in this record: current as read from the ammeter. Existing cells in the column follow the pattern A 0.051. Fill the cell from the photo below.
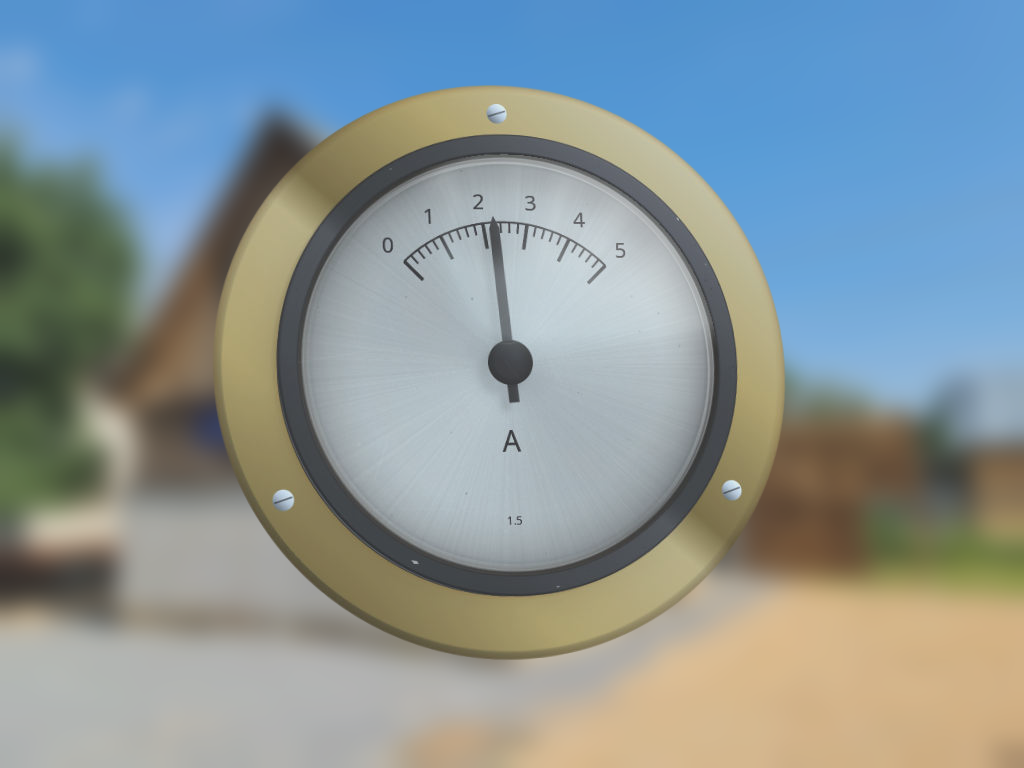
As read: A 2.2
